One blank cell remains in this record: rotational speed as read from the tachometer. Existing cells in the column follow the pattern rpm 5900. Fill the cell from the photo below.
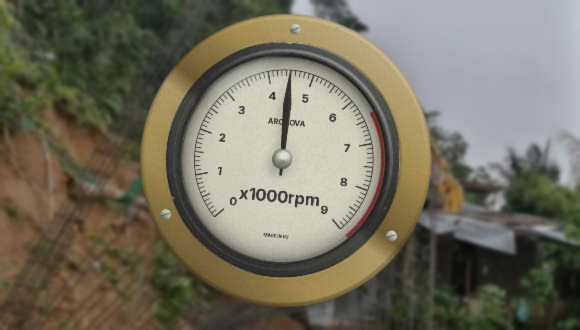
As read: rpm 4500
